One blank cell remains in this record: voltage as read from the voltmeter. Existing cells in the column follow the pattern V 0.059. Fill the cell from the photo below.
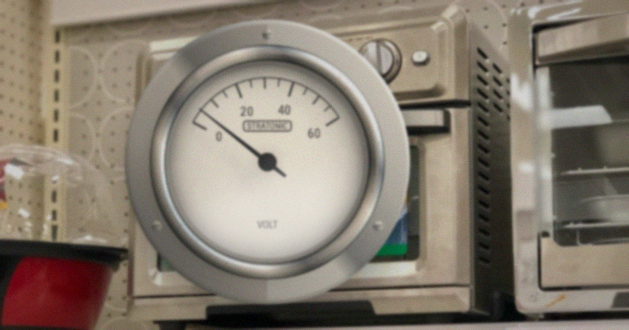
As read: V 5
